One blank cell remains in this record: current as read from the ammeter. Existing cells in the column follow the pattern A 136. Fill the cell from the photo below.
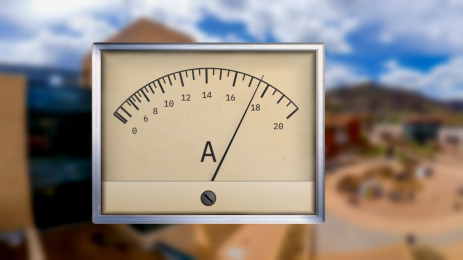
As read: A 17.5
